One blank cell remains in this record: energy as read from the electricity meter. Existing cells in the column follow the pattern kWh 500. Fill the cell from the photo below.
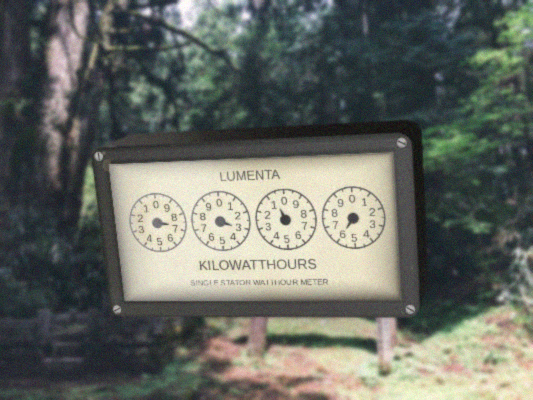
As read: kWh 7306
